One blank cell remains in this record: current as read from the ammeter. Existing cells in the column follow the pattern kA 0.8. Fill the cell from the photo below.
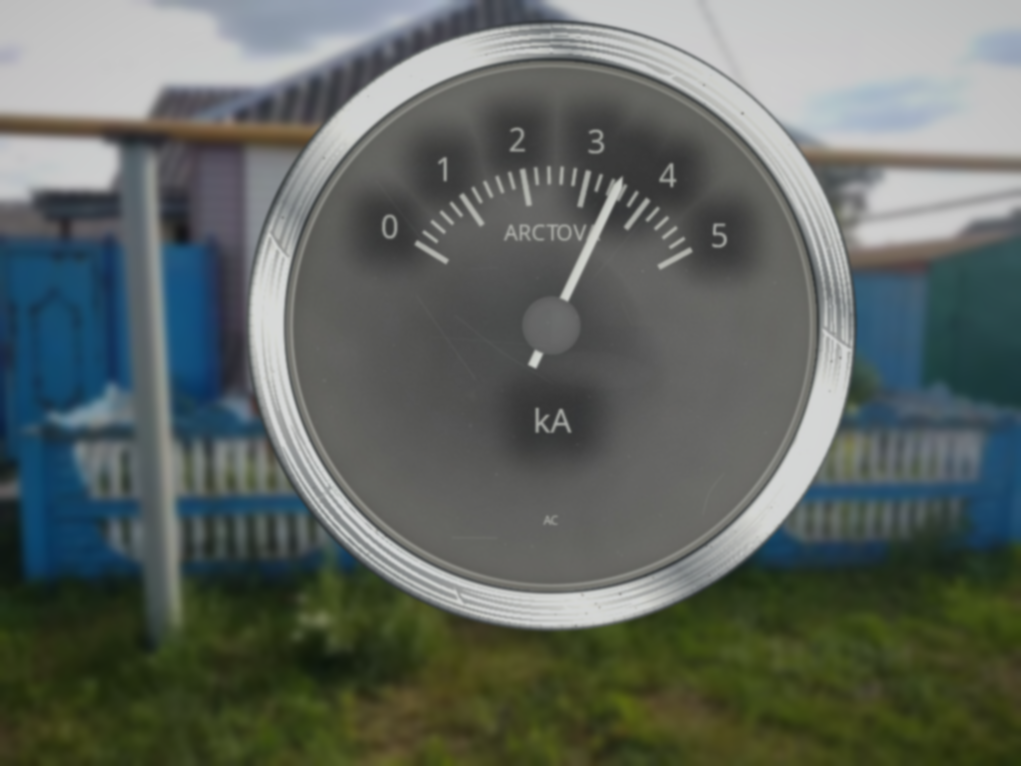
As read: kA 3.5
